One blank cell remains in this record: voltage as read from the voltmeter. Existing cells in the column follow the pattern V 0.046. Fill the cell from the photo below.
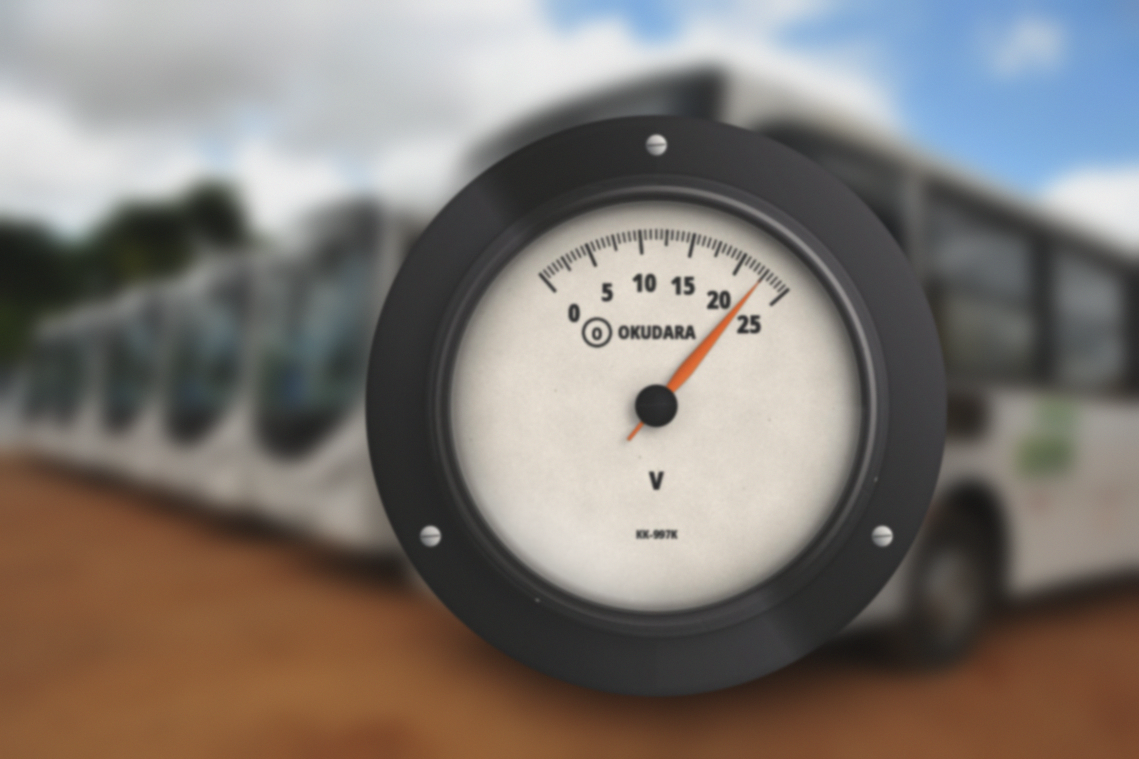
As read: V 22.5
